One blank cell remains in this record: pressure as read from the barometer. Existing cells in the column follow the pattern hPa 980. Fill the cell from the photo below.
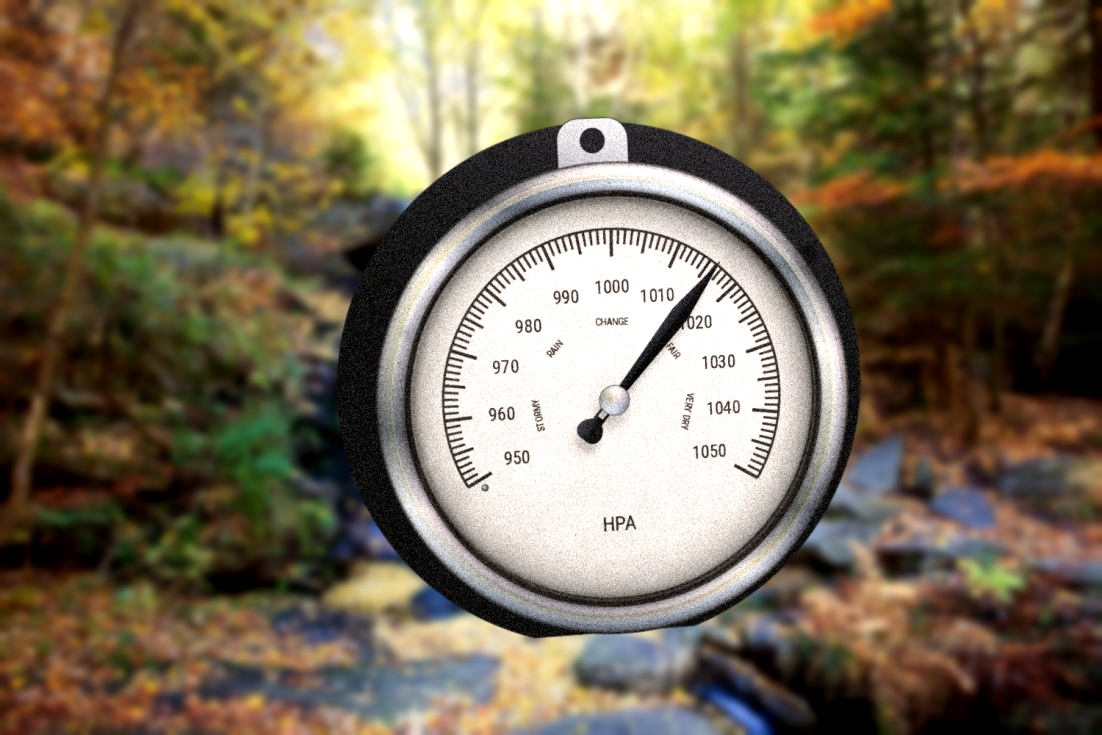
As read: hPa 1016
